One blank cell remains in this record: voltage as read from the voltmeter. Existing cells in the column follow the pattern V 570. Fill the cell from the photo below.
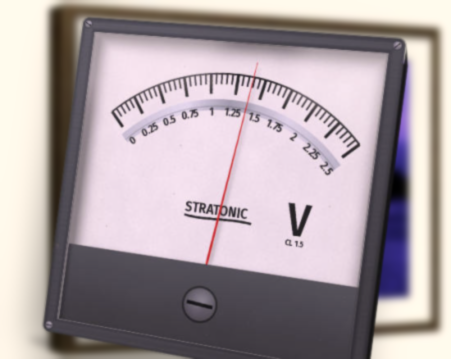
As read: V 1.4
